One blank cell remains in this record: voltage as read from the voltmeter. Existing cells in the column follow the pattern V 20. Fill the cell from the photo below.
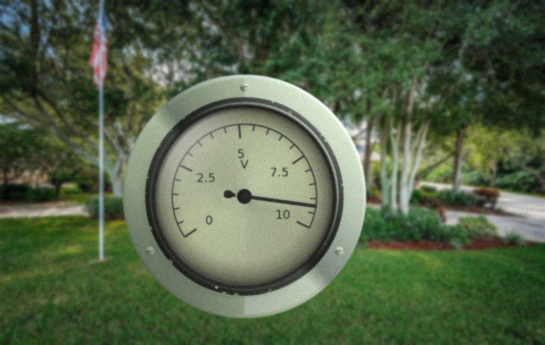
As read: V 9.25
